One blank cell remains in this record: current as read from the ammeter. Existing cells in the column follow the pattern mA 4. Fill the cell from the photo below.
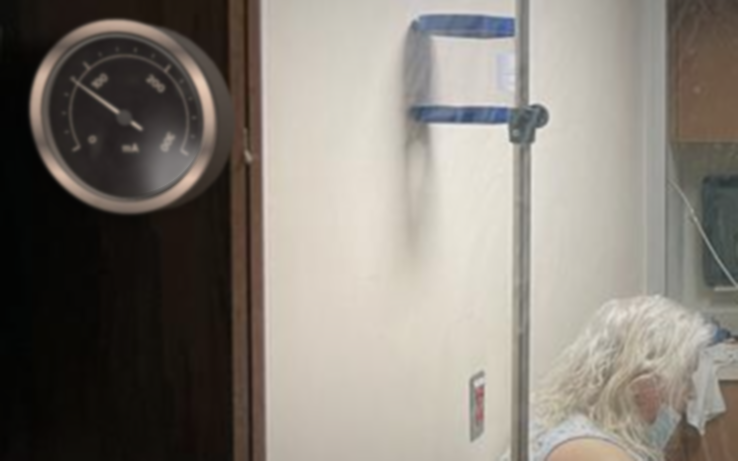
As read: mA 80
